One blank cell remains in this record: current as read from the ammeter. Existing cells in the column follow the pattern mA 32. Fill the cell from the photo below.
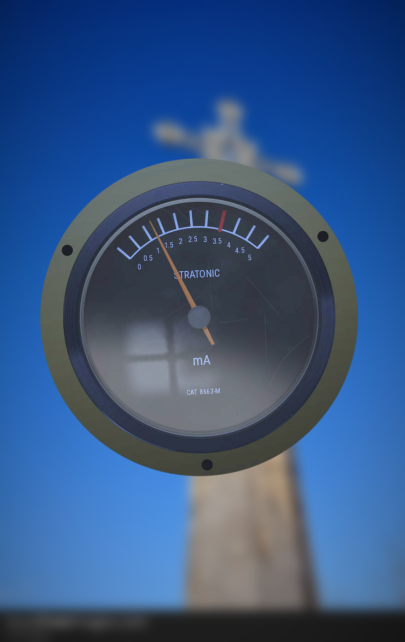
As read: mA 1.25
